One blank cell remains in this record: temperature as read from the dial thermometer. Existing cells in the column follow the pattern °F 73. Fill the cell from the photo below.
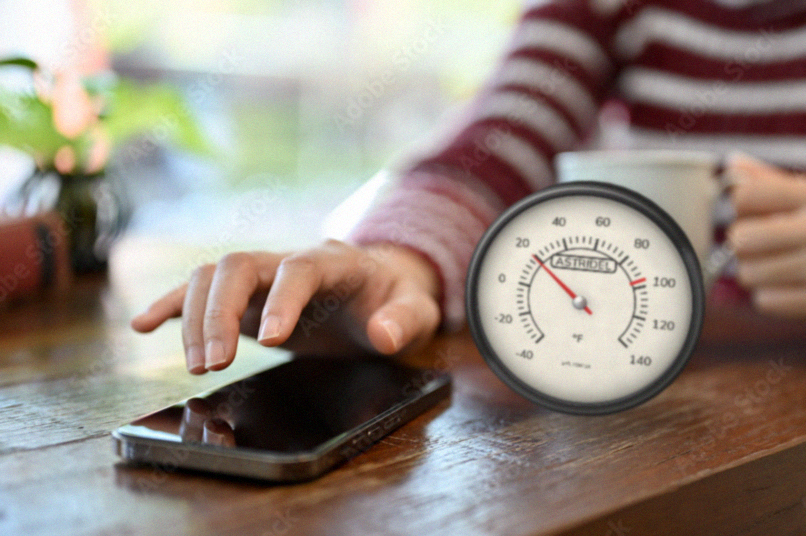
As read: °F 20
